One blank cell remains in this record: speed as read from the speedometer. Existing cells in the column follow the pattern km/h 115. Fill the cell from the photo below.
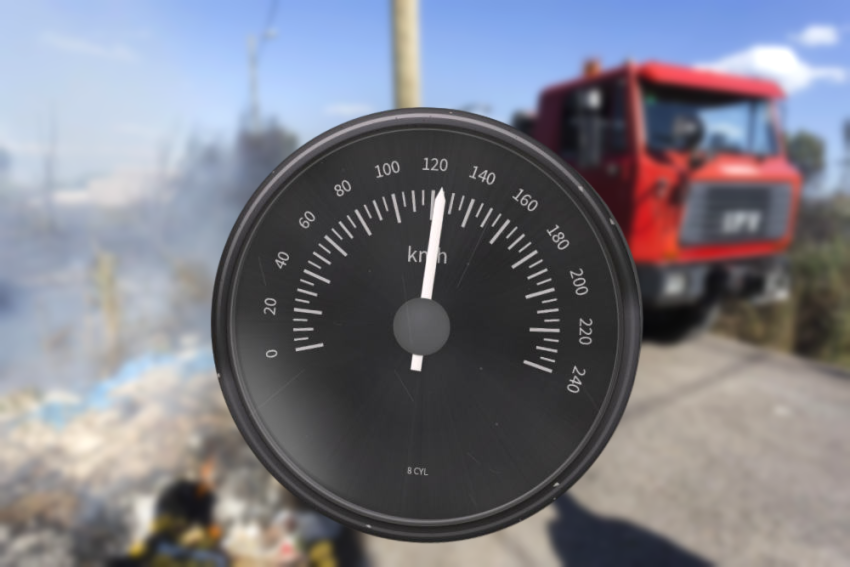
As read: km/h 125
